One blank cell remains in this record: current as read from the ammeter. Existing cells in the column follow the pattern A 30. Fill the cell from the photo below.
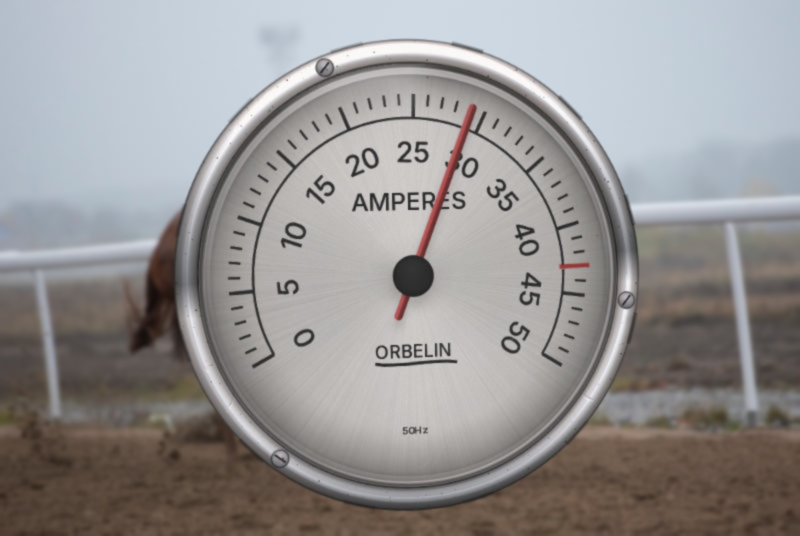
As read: A 29
